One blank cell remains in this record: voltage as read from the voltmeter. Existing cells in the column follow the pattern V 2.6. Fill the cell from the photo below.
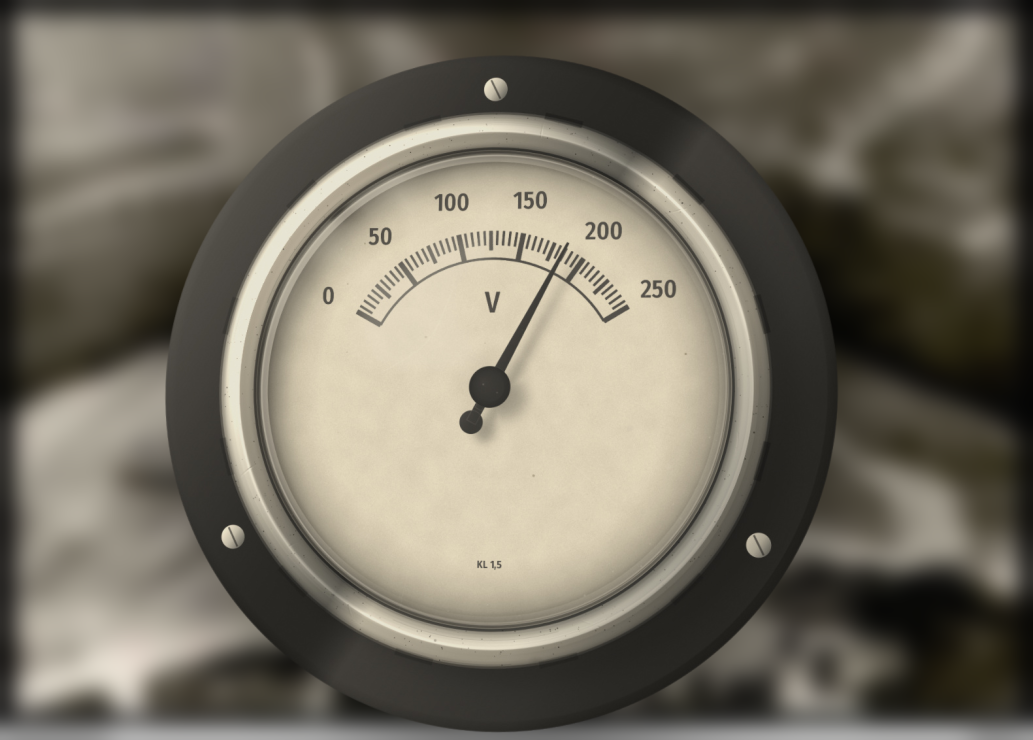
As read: V 185
